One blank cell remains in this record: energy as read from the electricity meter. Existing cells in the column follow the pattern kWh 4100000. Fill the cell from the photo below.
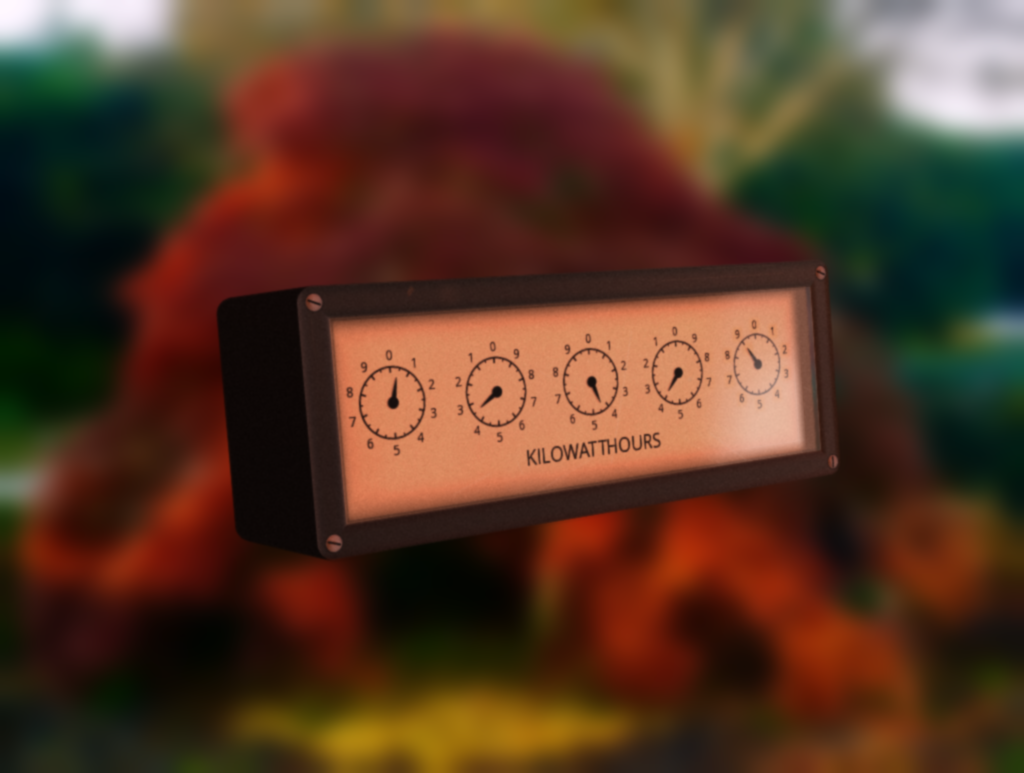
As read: kWh 3439
